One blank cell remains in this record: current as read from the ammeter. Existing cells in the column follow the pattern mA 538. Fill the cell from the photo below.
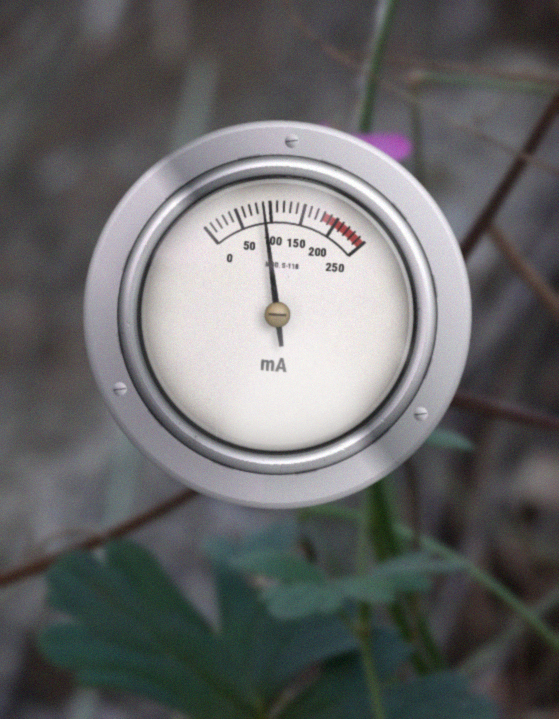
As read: mA 90
